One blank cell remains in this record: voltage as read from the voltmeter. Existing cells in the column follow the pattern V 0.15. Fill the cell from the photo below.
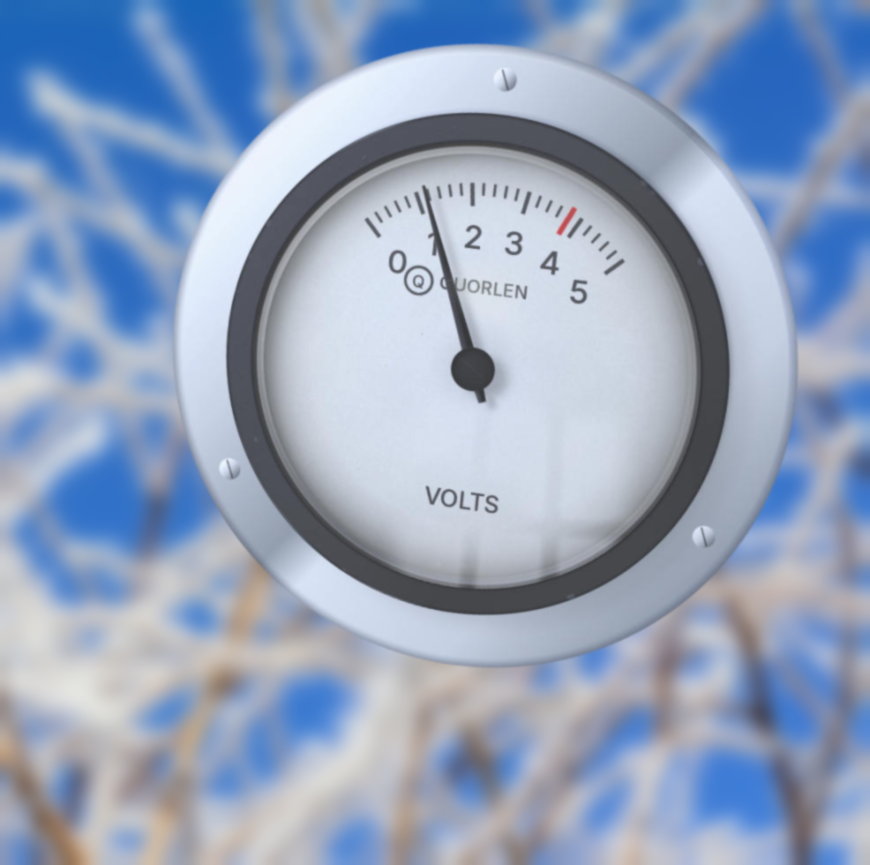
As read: V 1.2
